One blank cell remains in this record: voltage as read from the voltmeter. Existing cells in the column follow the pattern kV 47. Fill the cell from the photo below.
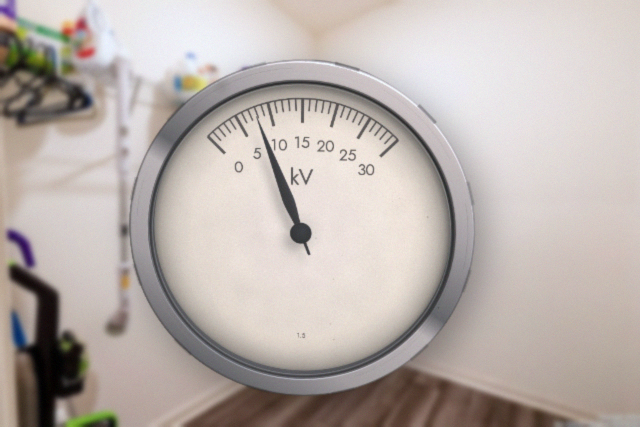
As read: kV 8
